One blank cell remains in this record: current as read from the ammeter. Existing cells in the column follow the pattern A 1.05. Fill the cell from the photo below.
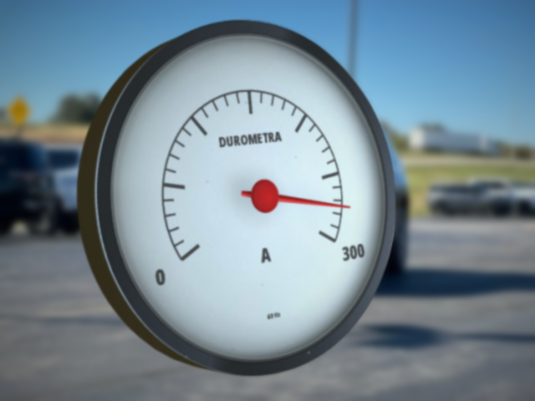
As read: A 275
